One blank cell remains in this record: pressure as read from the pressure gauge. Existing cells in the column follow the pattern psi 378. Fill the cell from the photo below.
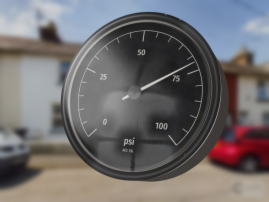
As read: psi 72.5
